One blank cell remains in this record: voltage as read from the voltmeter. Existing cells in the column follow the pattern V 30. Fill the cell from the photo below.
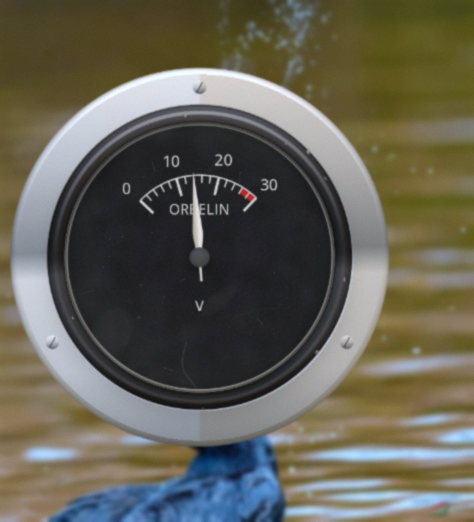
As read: V 14
